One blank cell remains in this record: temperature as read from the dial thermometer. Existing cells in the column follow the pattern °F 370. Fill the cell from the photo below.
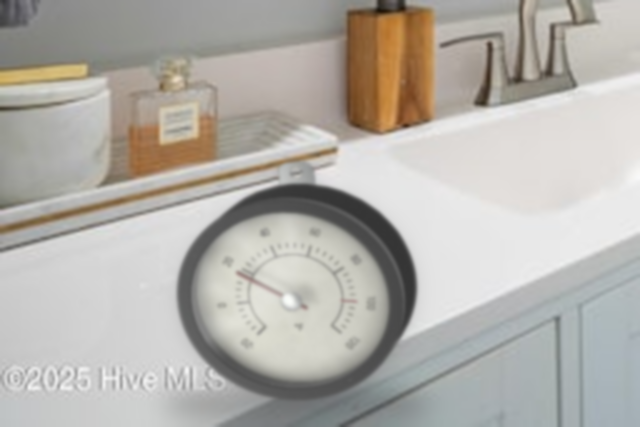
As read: °F 20
